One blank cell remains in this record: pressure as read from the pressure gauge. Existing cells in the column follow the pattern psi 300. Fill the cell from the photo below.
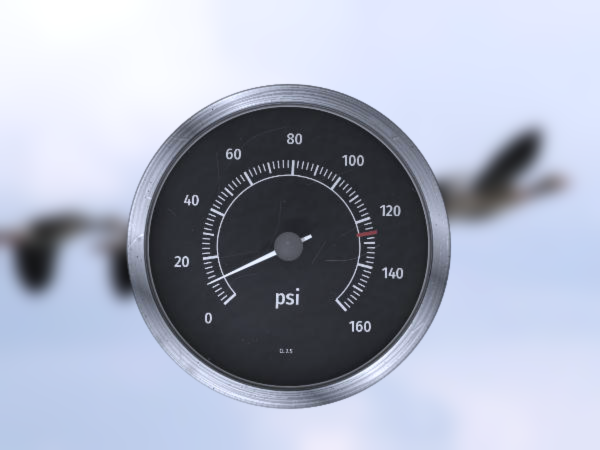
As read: psi 10
